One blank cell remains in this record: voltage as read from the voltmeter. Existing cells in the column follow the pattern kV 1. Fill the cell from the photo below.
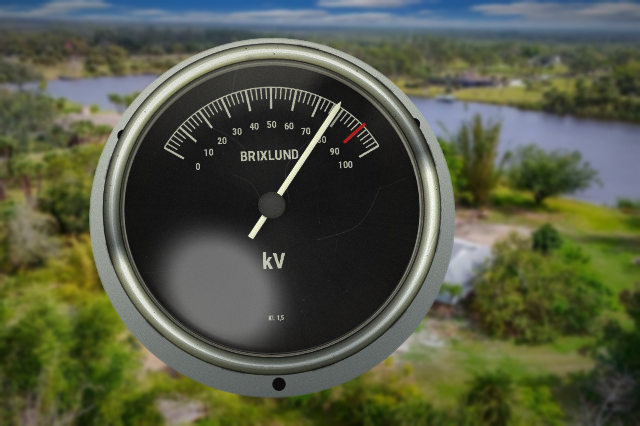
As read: kV 78
